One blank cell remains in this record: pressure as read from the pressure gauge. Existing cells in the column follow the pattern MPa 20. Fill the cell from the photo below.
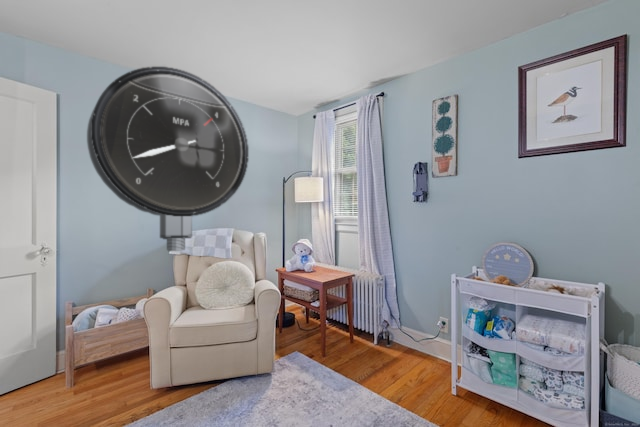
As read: MPa 0.5
